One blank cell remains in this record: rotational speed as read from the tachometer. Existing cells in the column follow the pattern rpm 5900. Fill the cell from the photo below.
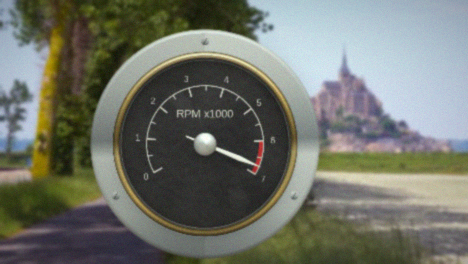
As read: rpm 6750
